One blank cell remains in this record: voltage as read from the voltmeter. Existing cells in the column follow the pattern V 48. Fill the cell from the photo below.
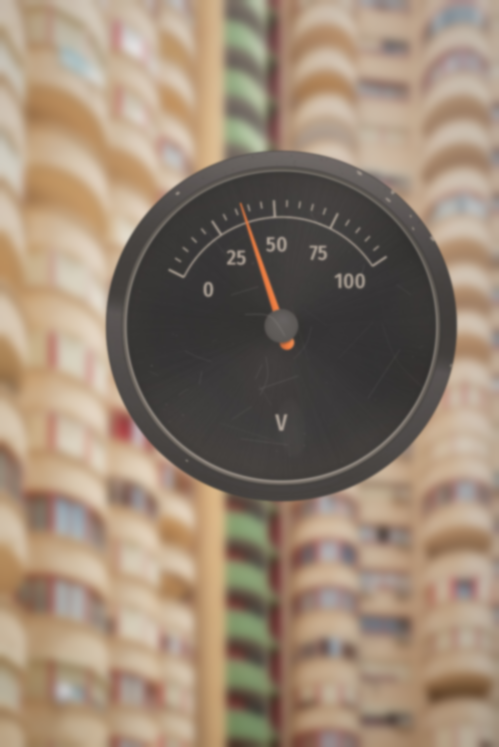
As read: V 37.5
